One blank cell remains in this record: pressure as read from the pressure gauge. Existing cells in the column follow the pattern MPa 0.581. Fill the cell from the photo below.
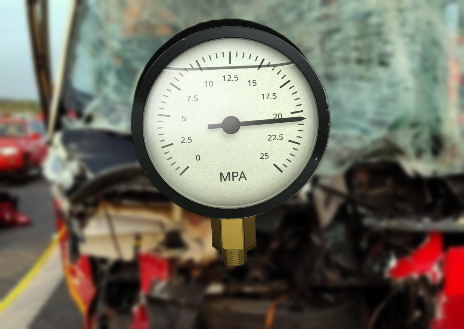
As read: MPa 20.5
